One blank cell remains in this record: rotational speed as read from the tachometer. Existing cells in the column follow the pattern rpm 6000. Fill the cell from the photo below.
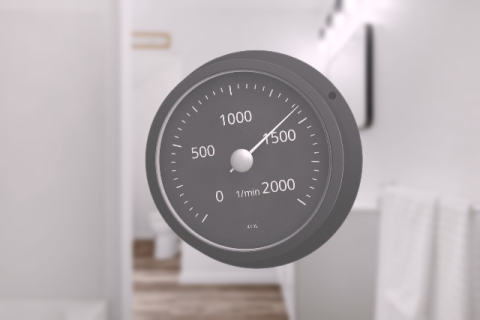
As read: rpm 1425
